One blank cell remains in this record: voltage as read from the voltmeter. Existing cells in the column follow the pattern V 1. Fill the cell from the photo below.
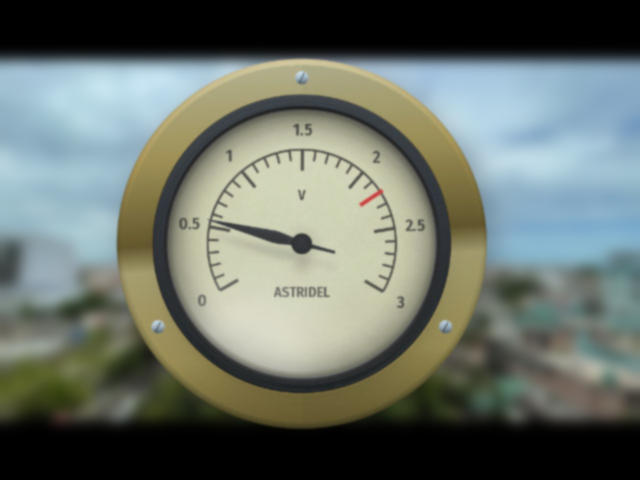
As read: V 0.55
